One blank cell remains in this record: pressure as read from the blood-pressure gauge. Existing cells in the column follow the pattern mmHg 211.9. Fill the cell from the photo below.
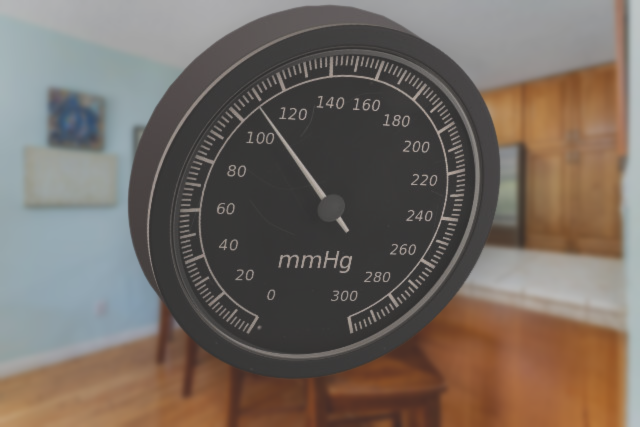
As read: mmHg 108
